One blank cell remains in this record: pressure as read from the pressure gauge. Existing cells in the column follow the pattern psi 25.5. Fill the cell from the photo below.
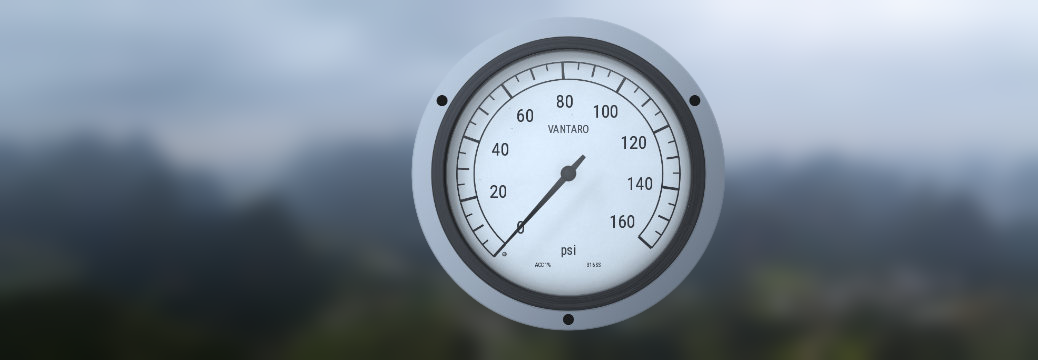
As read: psi 0
